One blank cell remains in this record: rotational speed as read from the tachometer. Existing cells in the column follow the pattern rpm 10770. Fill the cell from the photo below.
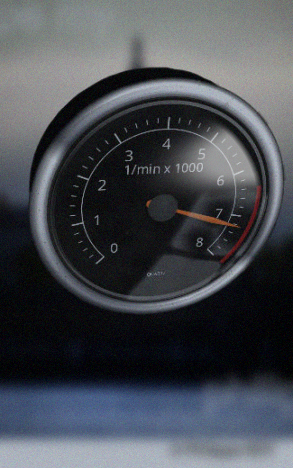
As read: rpm 7200
